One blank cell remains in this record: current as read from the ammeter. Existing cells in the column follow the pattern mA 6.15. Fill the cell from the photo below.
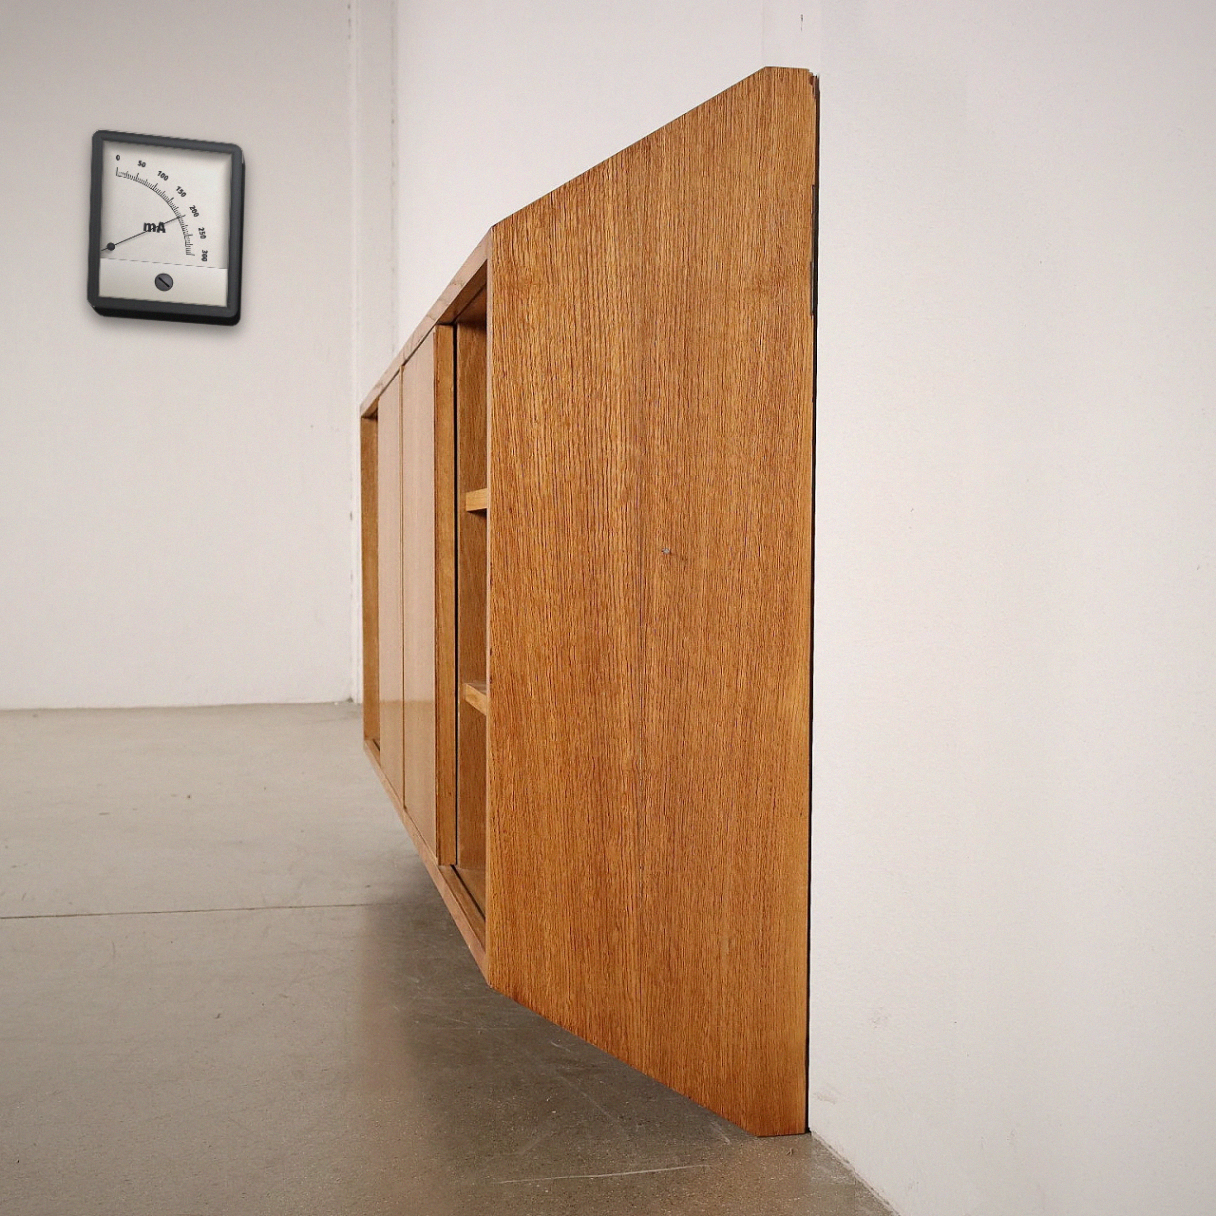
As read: mA 200
